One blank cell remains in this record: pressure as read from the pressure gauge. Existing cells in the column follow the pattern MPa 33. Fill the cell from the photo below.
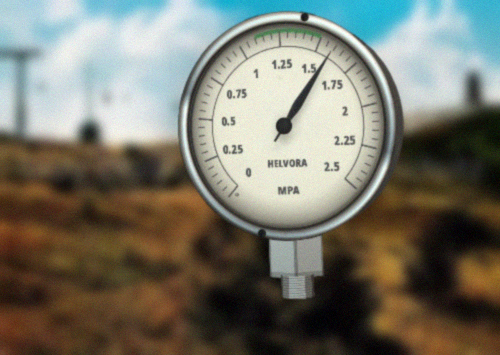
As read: MPa 1.6
